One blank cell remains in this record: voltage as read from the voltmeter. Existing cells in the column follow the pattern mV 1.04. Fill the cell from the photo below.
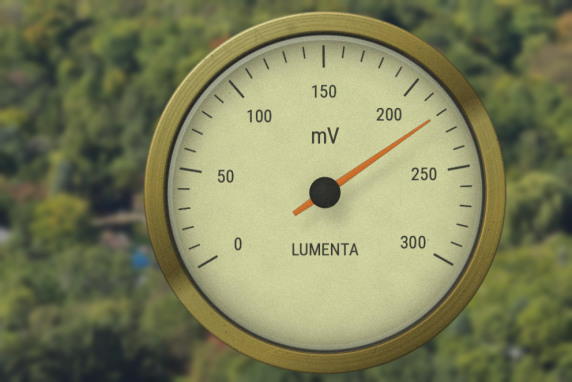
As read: mV 220
